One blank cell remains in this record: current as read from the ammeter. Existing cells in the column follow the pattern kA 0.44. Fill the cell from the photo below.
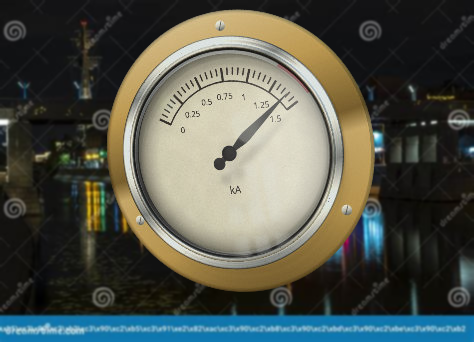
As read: kA 1.4
